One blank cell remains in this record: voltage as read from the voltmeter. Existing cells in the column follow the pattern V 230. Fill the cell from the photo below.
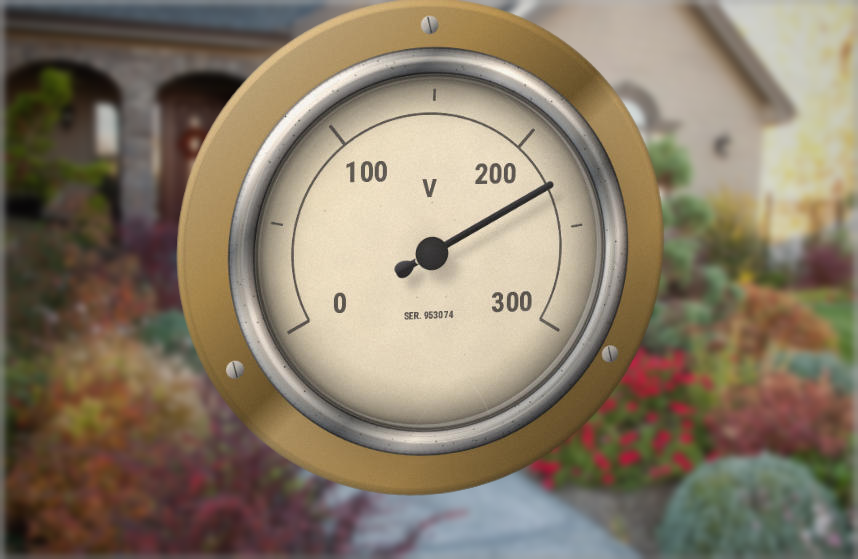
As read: V 225
